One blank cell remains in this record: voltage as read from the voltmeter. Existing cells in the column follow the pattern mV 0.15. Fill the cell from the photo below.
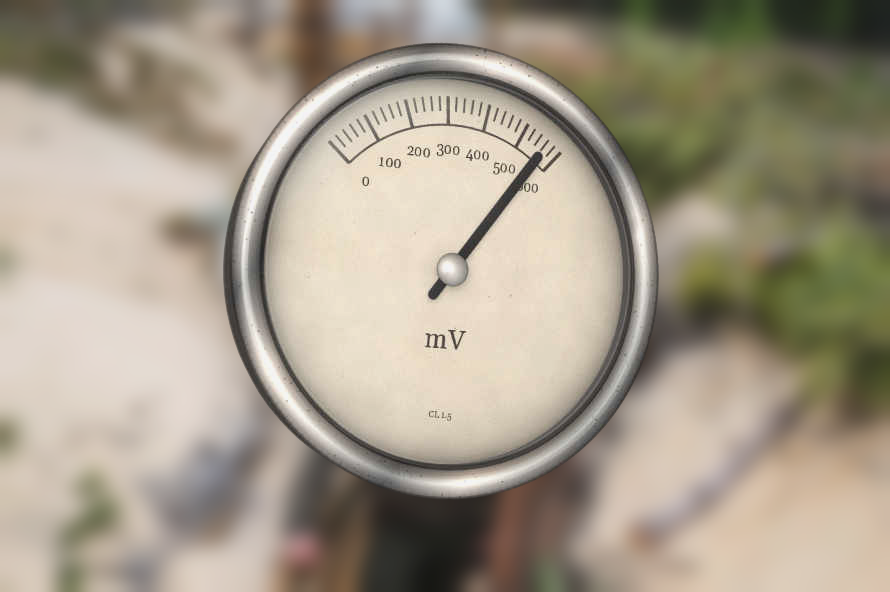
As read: mV 560
